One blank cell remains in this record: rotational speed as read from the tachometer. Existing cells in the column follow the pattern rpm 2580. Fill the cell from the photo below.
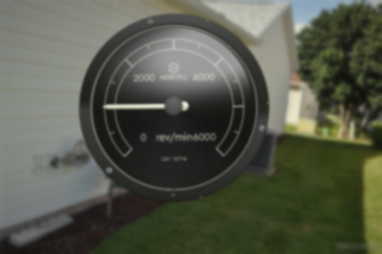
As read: rpm 1000
